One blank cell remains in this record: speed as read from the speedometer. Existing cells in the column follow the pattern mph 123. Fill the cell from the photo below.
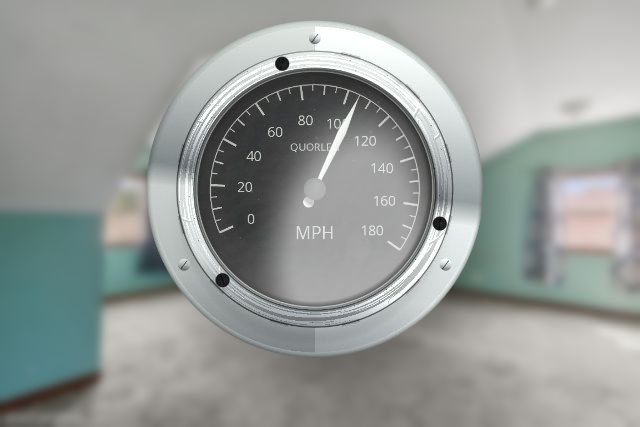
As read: mph 105
